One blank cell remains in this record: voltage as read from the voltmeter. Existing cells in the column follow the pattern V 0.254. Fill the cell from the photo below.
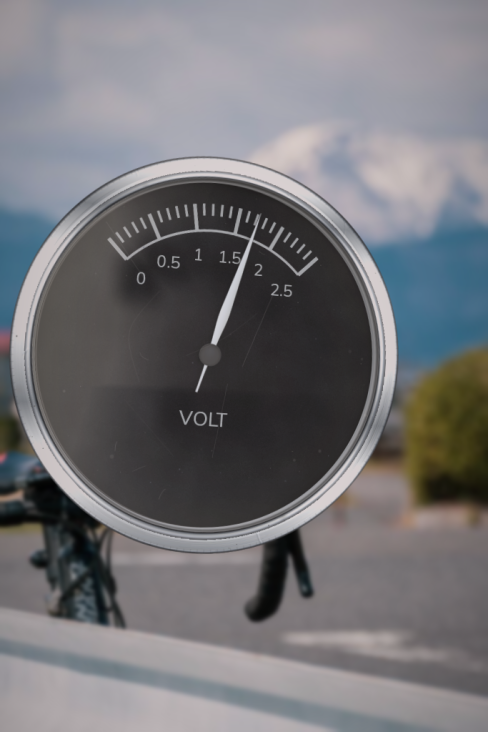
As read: V 1.7
